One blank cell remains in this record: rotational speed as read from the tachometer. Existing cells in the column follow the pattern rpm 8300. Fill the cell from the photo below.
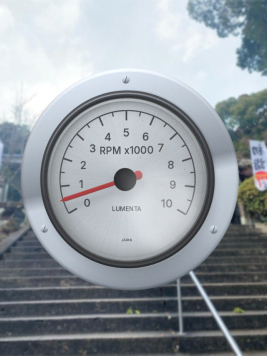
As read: rpm 500
